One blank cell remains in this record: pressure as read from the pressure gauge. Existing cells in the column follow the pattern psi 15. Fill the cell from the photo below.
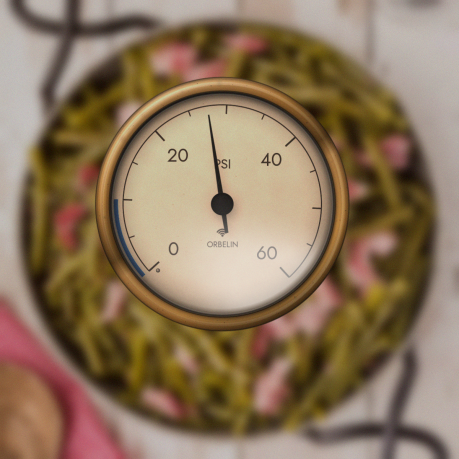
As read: psi 27.5
